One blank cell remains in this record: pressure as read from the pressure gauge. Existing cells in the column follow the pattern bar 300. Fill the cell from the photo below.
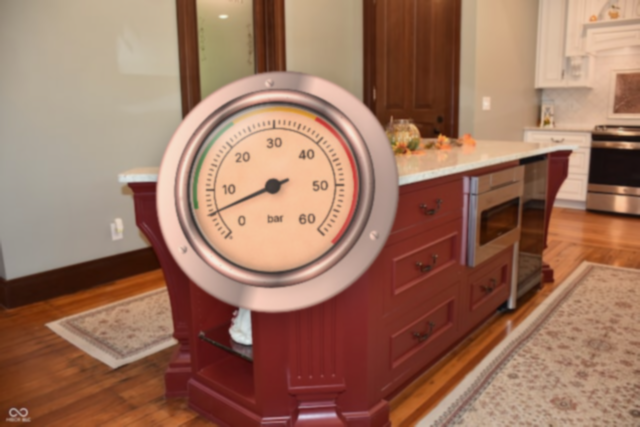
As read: bar 5
